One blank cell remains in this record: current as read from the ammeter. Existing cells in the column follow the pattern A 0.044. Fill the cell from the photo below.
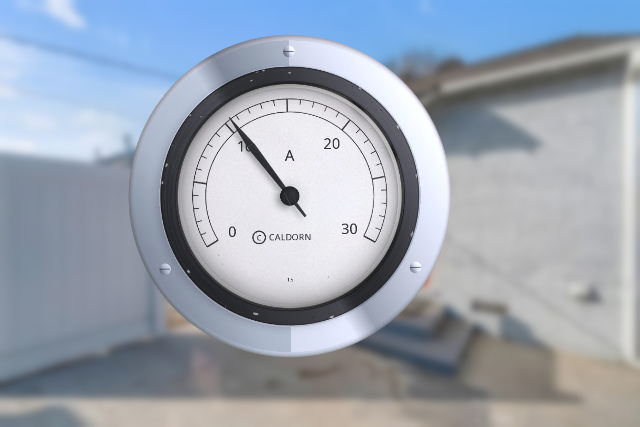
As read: A 10.5
